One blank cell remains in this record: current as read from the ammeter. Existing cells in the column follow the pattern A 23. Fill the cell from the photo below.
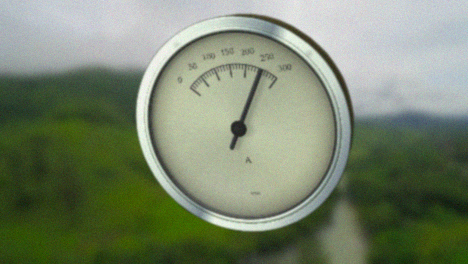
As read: A 250
